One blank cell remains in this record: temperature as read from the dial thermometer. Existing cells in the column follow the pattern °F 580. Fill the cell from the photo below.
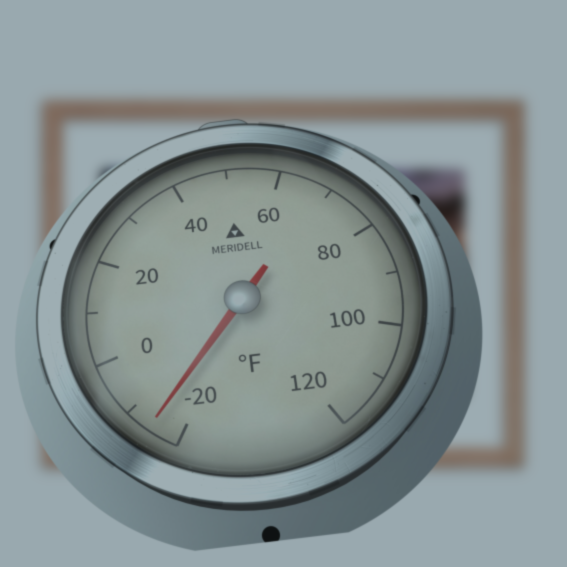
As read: °F -15
